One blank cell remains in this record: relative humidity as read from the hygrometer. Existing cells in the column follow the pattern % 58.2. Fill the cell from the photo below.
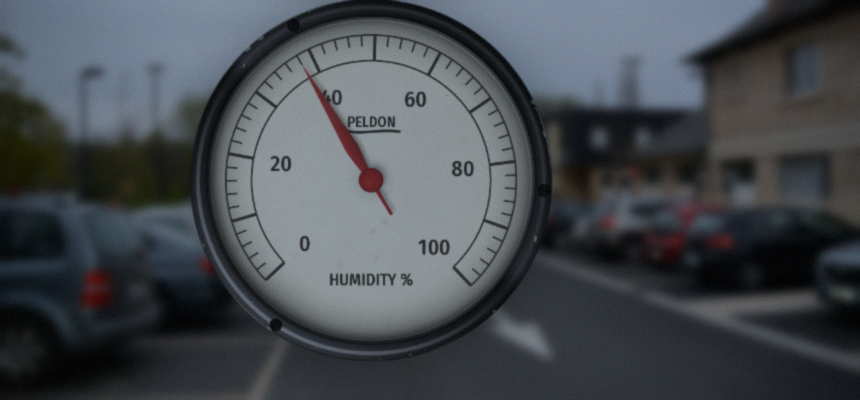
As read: % 38
